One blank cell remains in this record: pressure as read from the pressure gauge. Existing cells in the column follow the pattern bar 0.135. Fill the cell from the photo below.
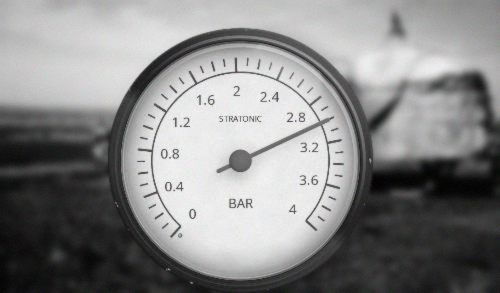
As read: bar 3
